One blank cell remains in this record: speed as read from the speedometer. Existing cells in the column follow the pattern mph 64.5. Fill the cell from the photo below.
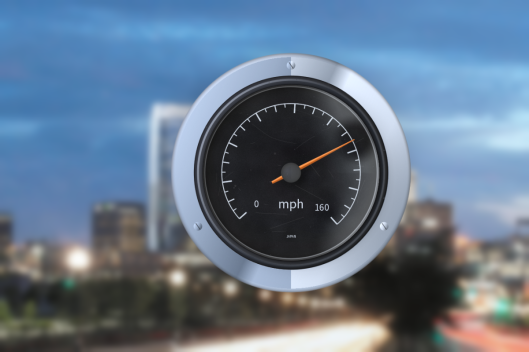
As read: mph 115
